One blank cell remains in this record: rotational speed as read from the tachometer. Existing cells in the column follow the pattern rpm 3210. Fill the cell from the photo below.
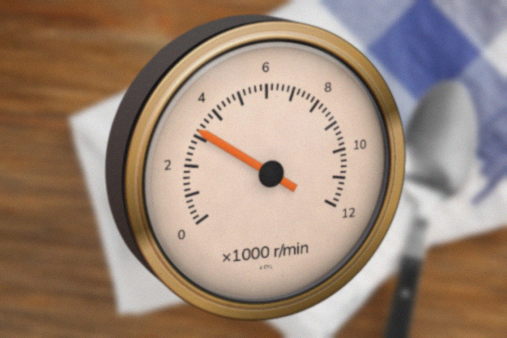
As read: rpm 3200
